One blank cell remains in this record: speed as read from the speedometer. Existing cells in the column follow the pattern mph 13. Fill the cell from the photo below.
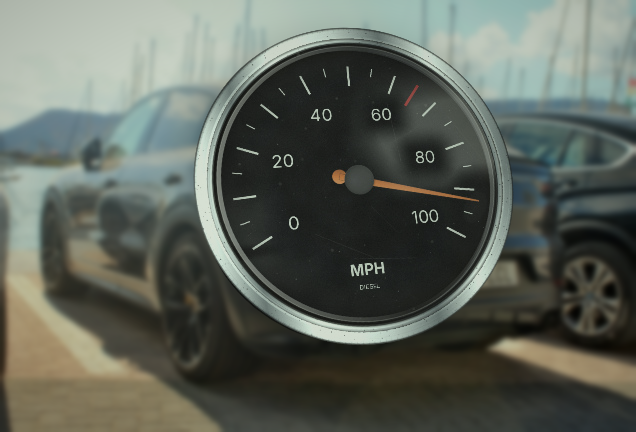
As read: mph 92.5
